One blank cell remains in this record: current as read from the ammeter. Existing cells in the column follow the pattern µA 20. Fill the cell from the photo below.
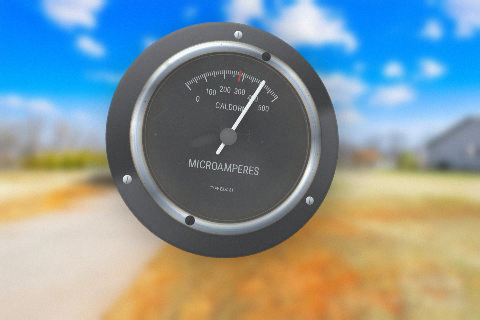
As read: µA 400
